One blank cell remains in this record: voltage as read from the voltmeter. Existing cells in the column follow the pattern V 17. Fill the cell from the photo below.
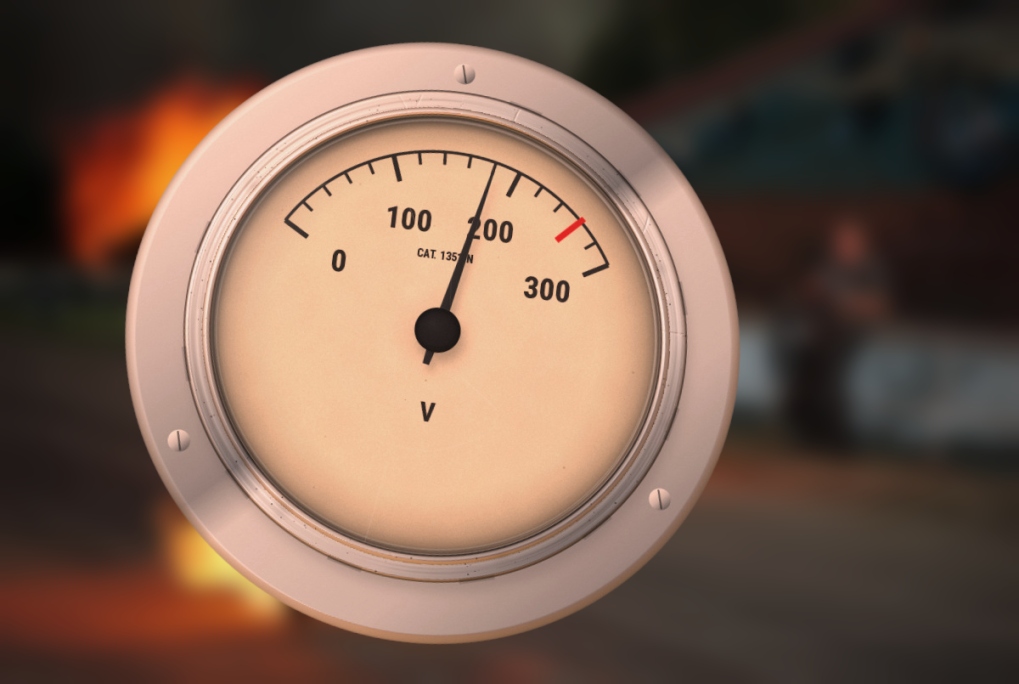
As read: V 180
